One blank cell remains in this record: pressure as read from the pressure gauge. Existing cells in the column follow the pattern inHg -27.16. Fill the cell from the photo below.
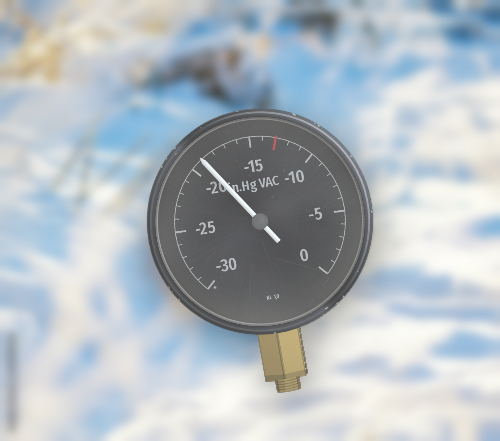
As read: inHg -19
